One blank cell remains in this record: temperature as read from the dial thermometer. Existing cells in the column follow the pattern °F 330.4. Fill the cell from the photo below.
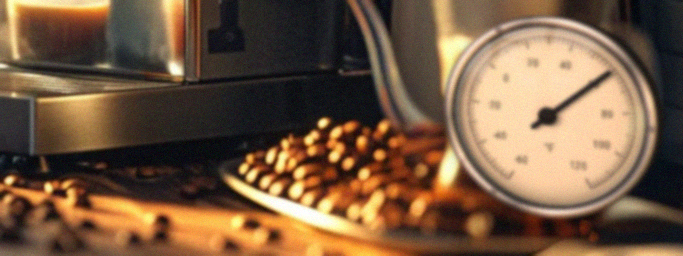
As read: °F 60
